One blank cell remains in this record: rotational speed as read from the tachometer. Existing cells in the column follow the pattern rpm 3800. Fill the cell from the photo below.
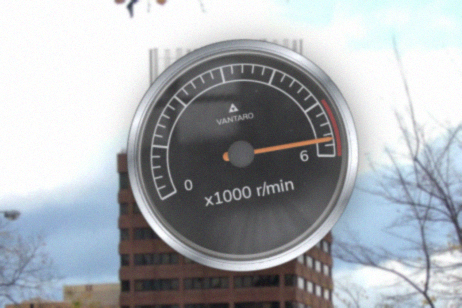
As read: rpm 5700
